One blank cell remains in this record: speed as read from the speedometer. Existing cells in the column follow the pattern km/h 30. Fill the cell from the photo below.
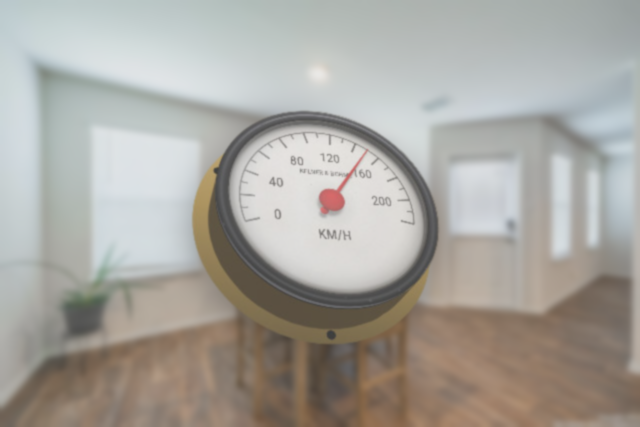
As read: km/h 150
